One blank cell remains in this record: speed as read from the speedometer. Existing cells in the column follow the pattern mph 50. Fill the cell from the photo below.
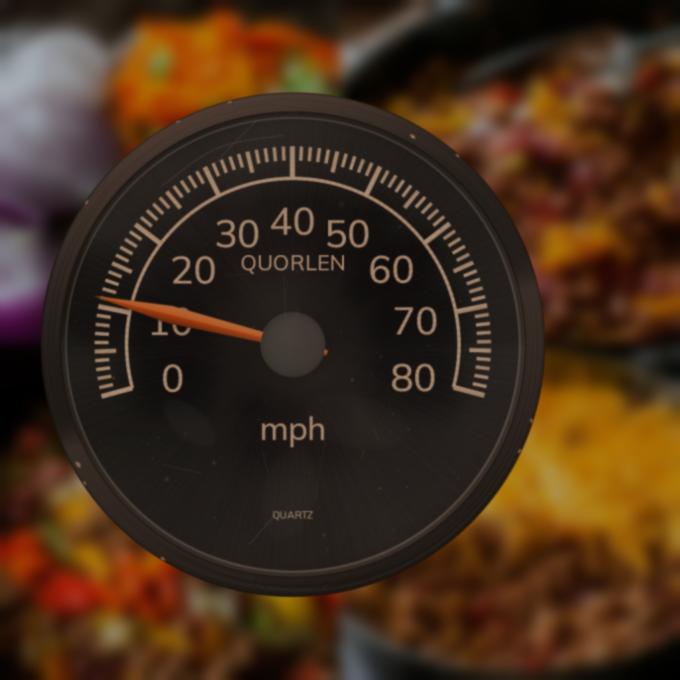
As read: mph 11
